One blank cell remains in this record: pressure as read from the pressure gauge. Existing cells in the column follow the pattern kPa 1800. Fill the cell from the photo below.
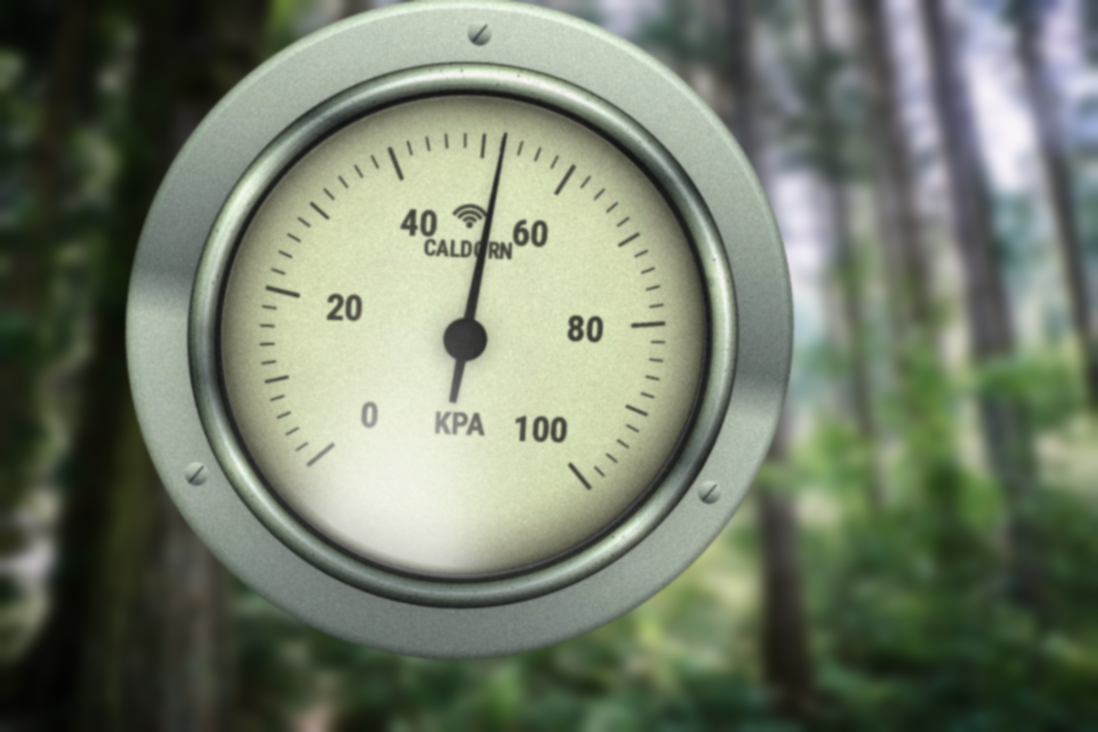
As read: kPa 52
